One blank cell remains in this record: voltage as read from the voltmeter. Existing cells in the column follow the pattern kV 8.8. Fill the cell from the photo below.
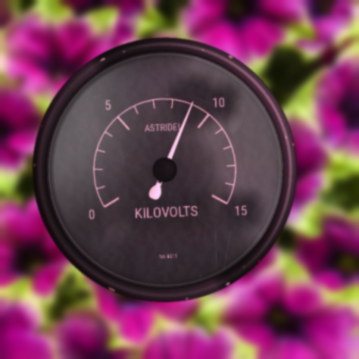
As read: kV 9
